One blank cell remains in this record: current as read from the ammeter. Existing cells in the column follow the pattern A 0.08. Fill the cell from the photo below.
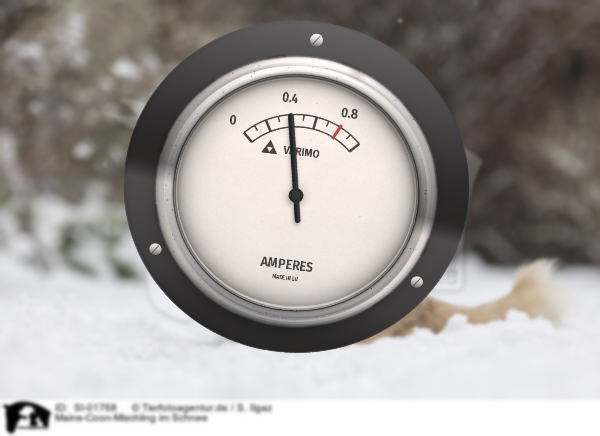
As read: A 0.4
